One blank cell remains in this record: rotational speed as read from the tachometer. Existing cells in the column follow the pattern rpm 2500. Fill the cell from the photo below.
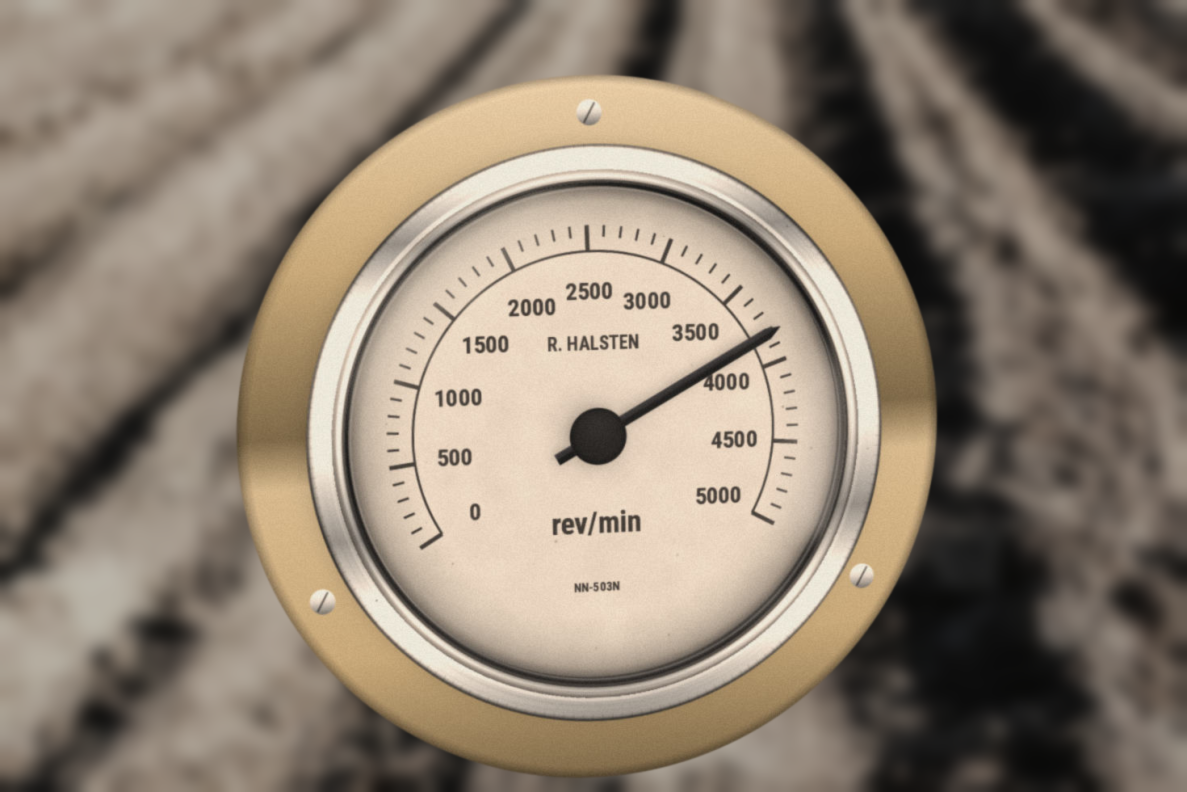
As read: rpm 3800
